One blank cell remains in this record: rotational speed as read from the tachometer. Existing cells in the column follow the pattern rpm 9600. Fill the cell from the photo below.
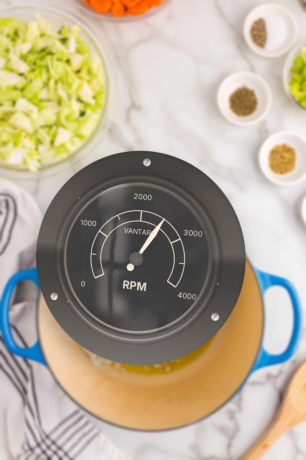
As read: rpm 2500
